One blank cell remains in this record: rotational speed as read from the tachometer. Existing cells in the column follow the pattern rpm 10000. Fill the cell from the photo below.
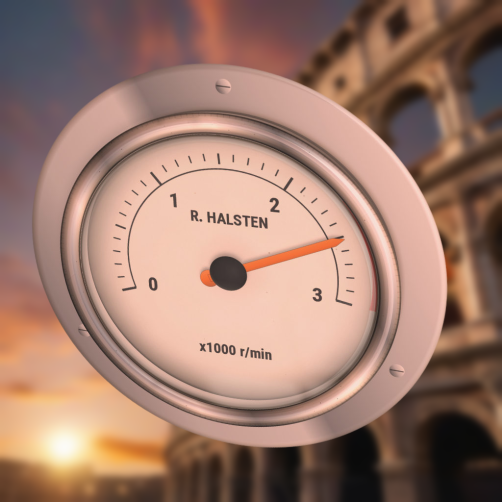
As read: rpm 2500
